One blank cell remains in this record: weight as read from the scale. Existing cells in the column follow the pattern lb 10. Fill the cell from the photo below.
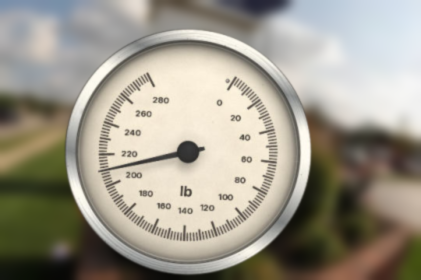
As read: lb 210
